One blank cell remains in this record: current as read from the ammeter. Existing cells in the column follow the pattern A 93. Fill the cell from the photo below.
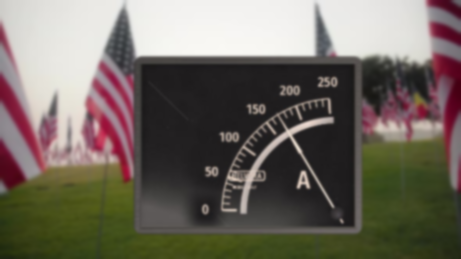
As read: A 170
